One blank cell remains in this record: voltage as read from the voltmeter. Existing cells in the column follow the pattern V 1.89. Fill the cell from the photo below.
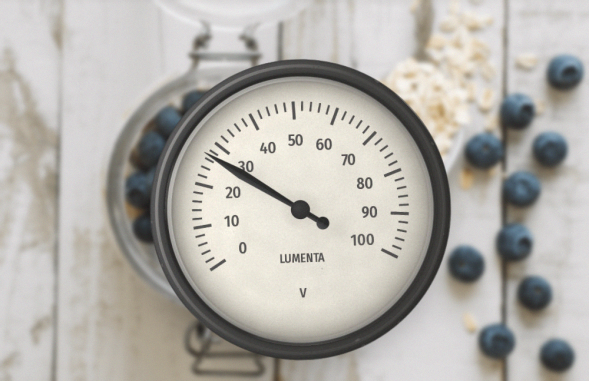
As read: V 27
